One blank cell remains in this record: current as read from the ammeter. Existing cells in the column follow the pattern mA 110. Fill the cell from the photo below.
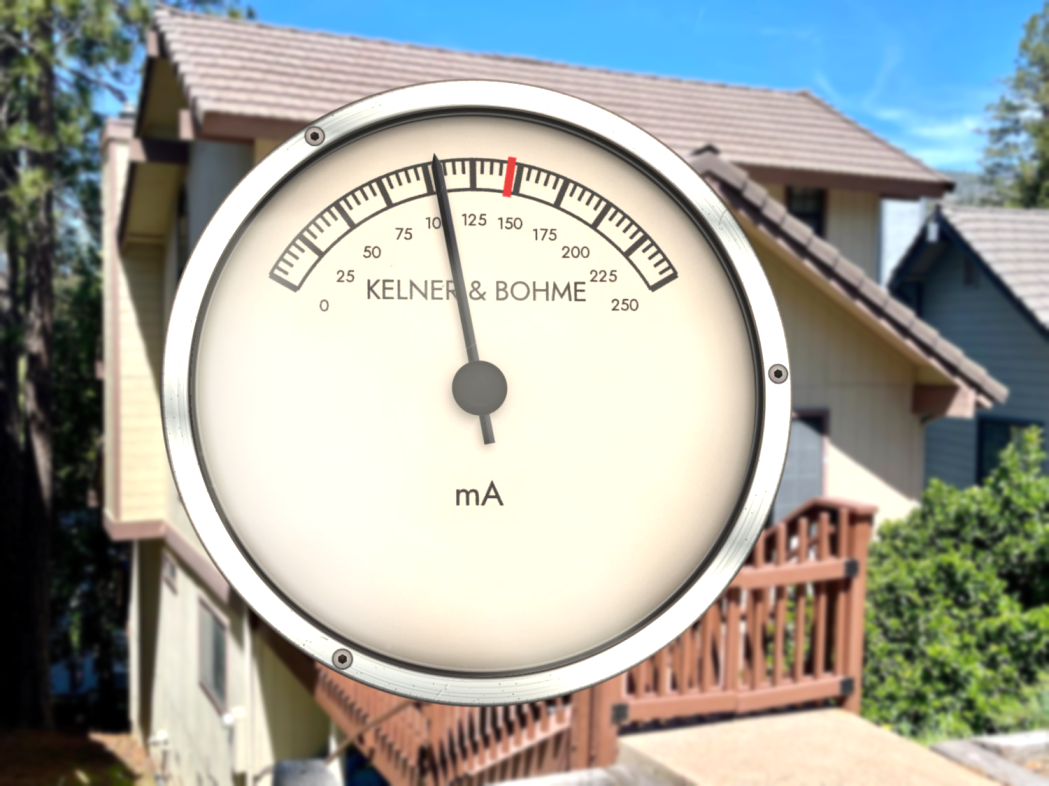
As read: mA 105
